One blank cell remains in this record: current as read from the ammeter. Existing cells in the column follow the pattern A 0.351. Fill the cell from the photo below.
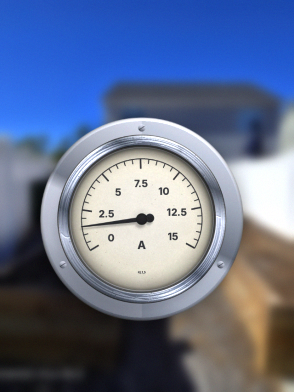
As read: A 1.5
